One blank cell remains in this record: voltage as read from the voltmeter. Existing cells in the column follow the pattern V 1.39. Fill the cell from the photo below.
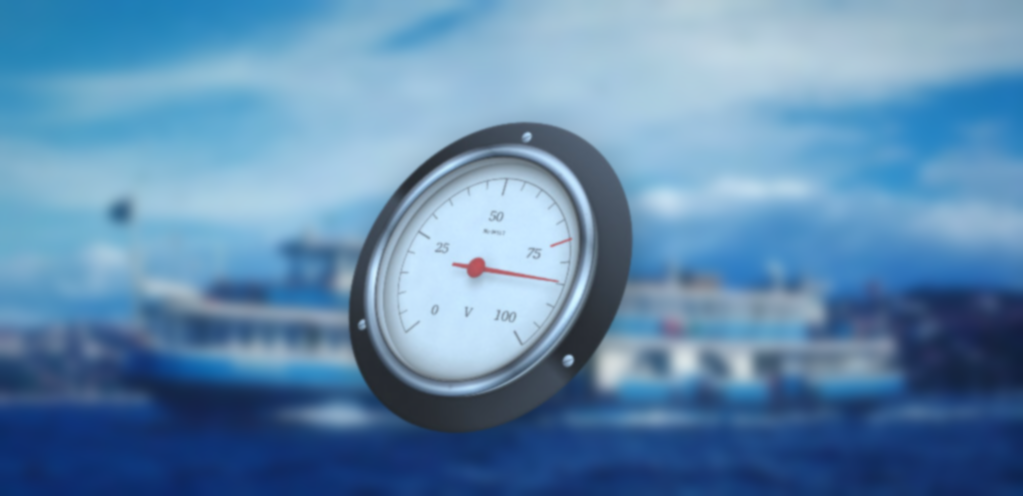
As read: V 85
